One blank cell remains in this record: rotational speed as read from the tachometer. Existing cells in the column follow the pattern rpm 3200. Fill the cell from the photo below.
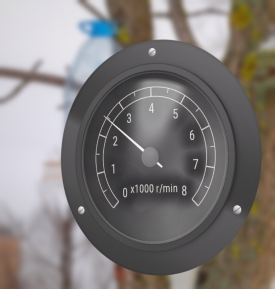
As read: rpm 2500
